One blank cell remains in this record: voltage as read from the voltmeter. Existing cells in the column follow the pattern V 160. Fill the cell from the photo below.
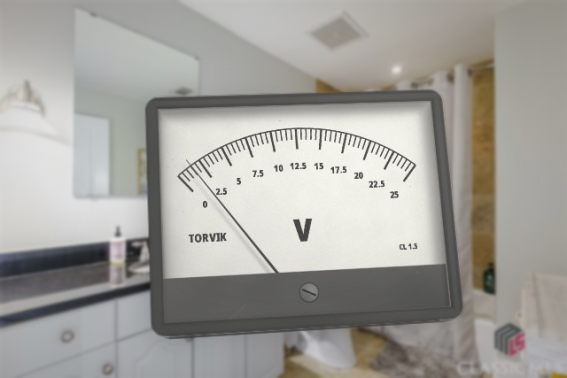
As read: V 1.5
